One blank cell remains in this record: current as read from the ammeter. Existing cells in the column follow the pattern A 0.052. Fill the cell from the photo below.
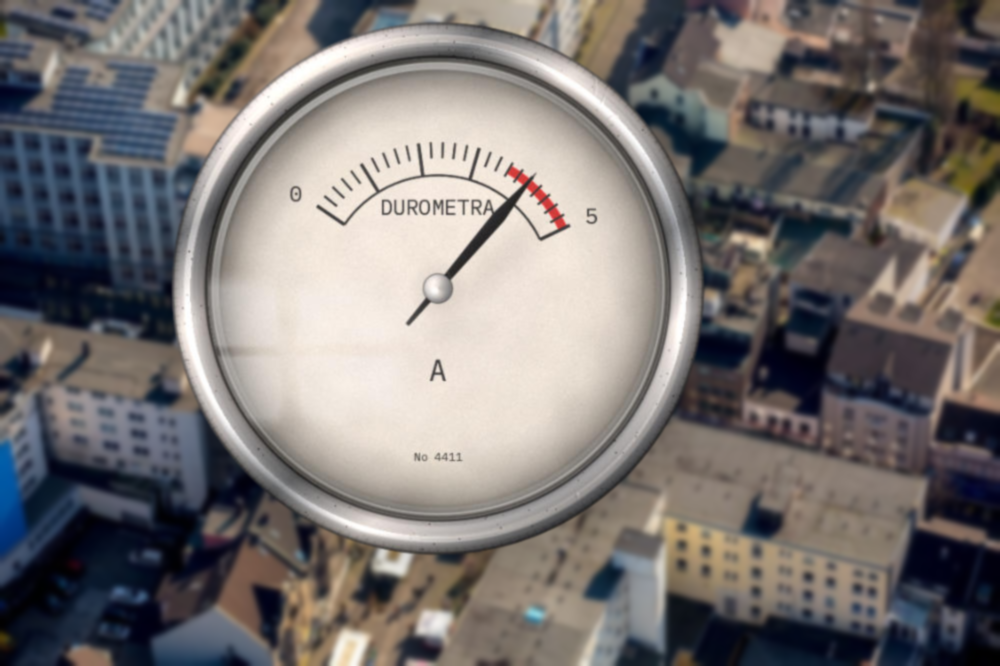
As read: A 4
